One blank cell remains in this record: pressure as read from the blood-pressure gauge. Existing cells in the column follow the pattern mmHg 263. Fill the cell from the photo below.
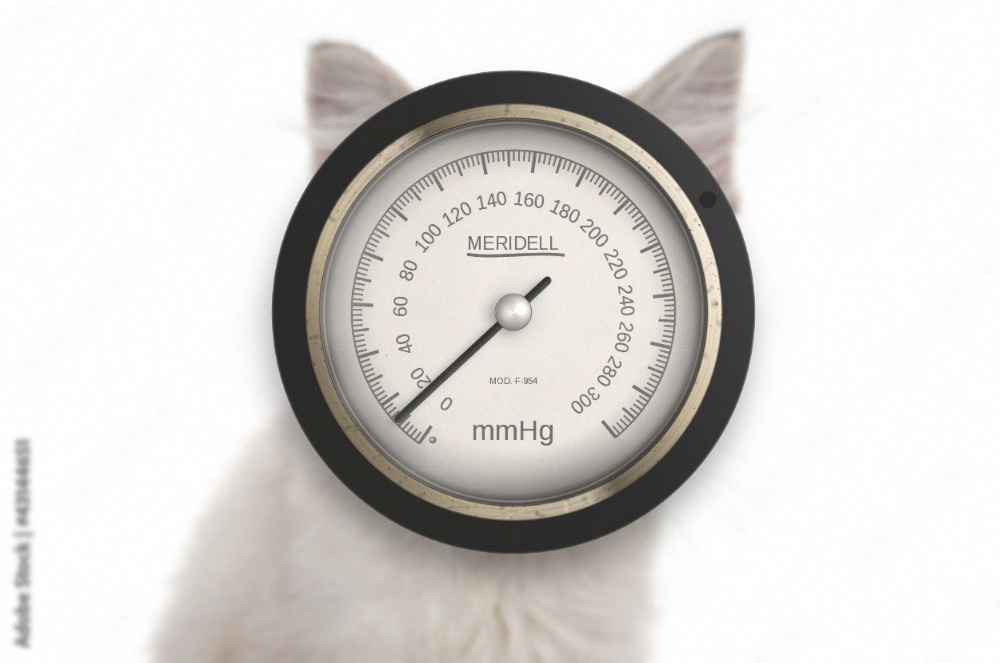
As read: mmHg 12
